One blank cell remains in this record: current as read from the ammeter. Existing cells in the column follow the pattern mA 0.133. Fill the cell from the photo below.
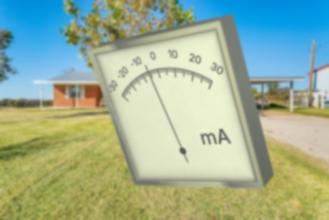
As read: mA -5
